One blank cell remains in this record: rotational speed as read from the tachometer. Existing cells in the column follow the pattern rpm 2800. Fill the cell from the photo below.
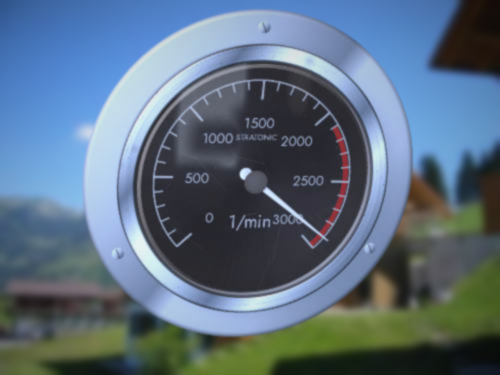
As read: rpm 2900
